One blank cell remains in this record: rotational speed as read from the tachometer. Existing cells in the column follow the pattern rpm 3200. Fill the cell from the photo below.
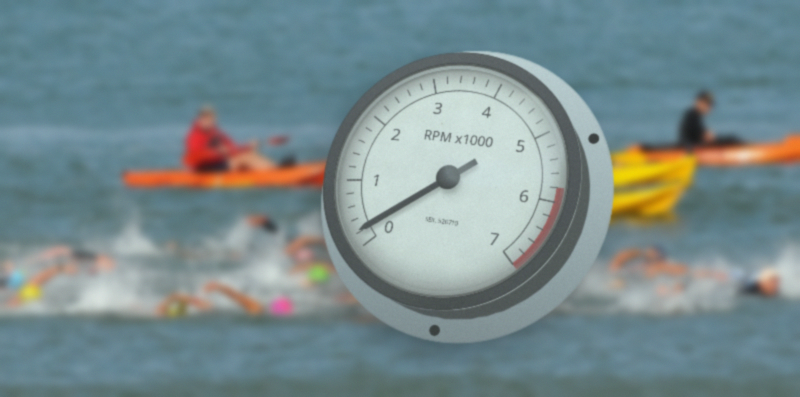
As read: rpm 200
